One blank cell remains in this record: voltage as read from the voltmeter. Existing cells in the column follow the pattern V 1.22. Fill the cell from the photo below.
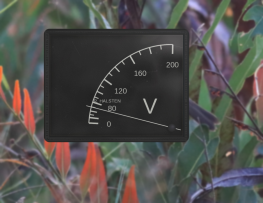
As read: V 70
